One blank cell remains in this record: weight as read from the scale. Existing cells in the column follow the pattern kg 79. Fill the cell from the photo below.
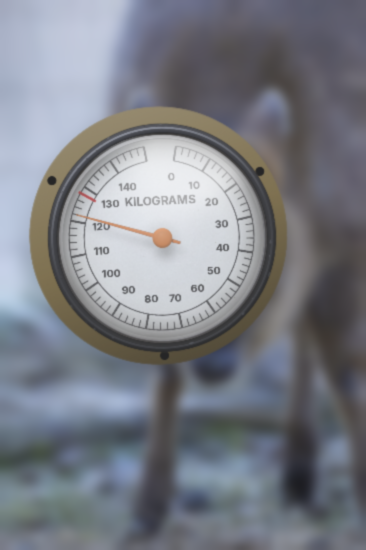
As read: kg 122
